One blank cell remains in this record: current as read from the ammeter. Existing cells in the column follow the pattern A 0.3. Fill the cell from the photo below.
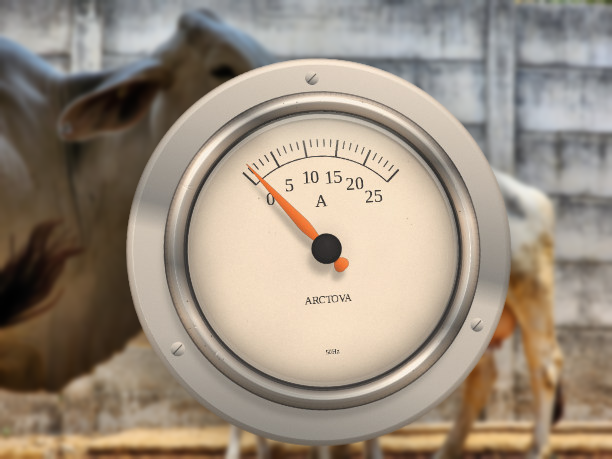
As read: A 1
